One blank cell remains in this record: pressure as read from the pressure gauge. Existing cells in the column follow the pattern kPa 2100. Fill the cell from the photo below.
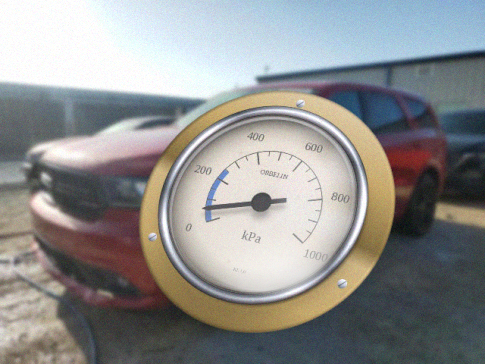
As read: kPa 50
